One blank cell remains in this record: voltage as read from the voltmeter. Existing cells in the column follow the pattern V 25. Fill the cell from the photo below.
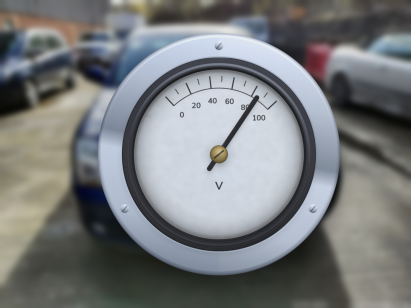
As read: V 85
